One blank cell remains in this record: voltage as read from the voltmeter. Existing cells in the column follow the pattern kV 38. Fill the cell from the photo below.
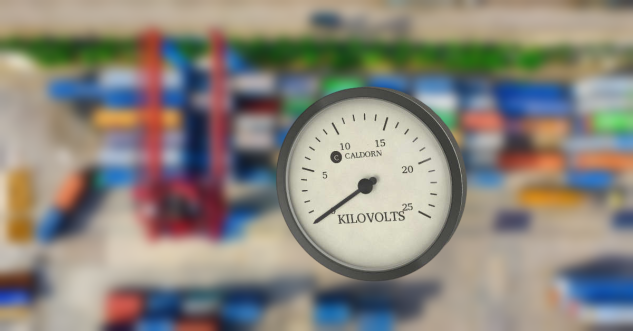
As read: kV 0
